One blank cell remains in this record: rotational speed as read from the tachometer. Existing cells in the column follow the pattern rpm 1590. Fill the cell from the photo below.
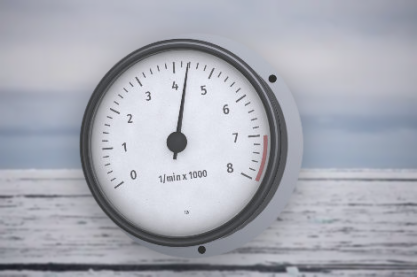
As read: rpm 4400
